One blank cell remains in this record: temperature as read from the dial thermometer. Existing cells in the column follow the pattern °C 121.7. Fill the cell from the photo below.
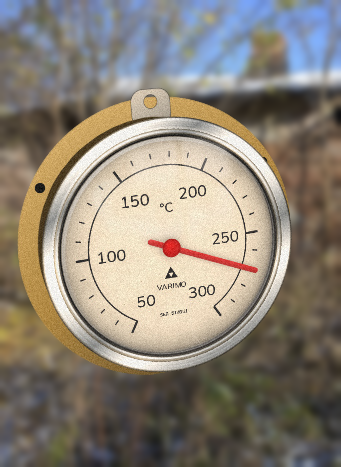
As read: °C 270
